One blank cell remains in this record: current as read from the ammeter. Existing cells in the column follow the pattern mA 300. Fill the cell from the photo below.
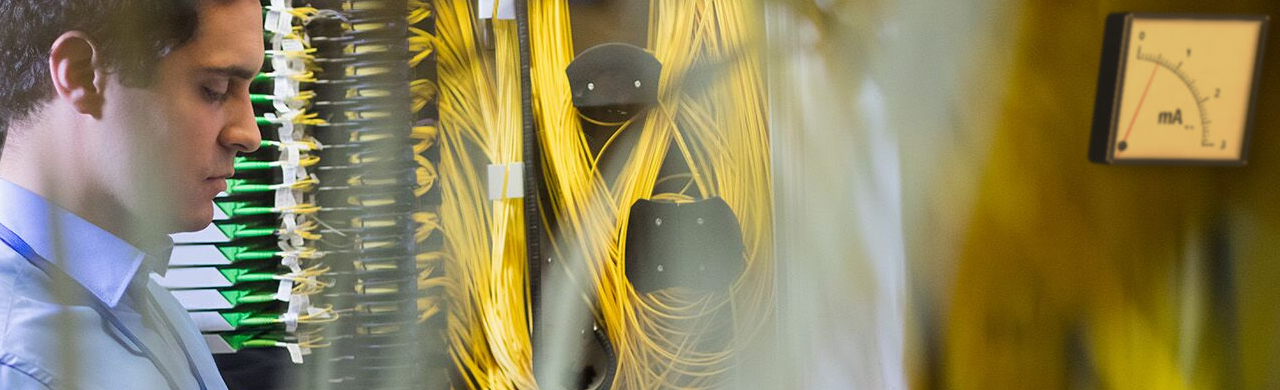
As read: mA 0.5
